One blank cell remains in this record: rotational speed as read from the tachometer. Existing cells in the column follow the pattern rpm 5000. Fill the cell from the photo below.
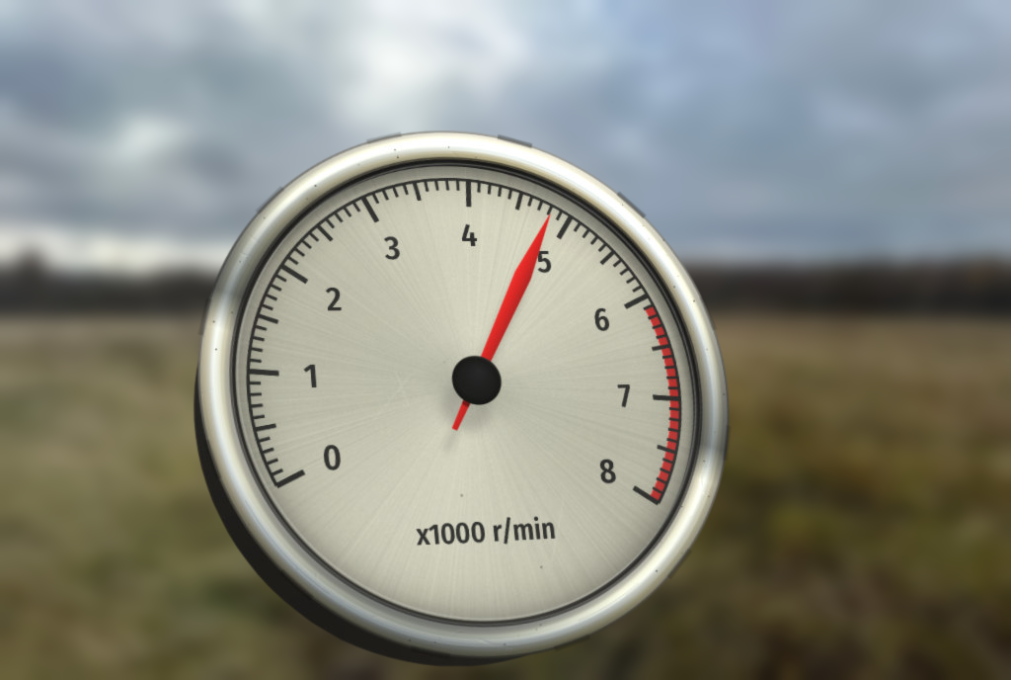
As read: rpm 4800
